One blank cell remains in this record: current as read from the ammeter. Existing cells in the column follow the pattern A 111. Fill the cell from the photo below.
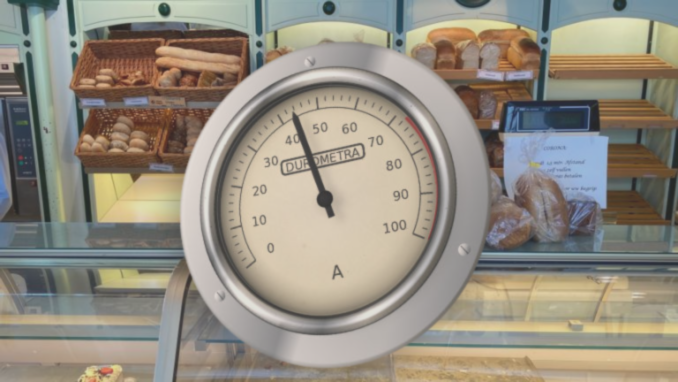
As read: A 44
